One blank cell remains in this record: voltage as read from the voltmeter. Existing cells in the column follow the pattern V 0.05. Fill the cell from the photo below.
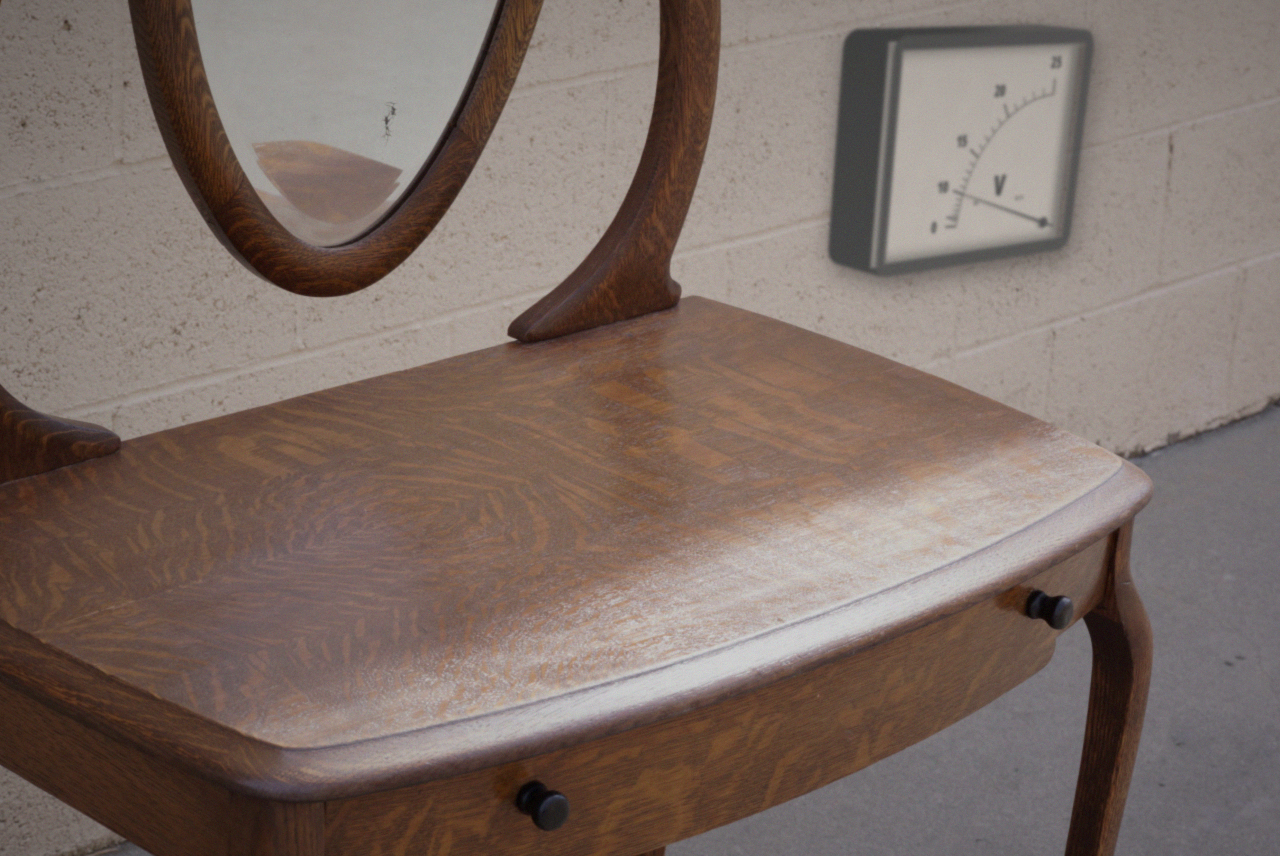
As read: V 10
